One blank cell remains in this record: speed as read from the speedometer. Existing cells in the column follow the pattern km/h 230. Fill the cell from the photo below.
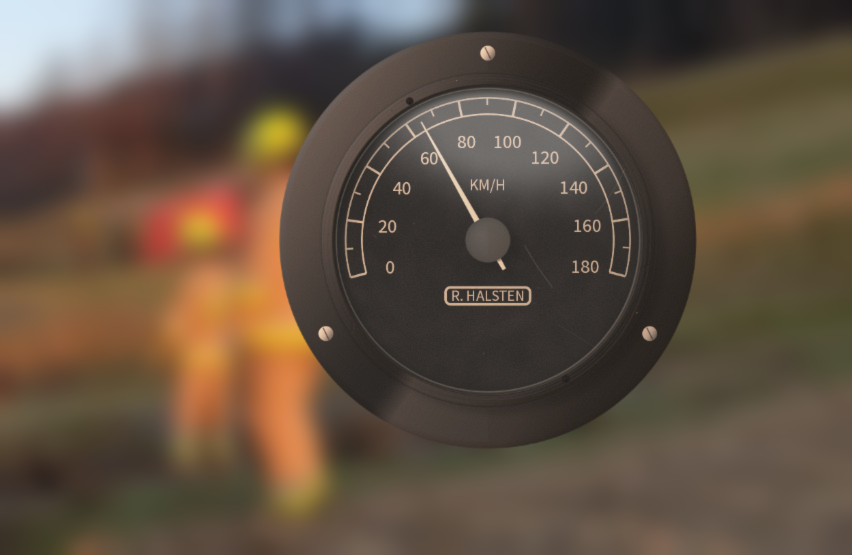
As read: km/h 65
